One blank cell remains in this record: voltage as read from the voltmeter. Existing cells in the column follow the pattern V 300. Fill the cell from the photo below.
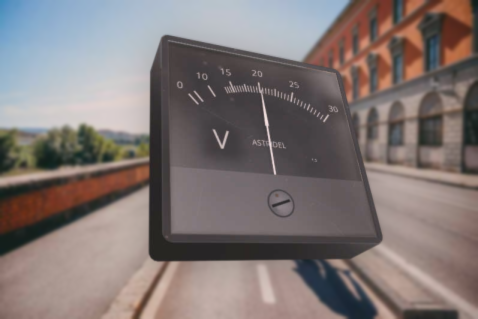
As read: V 20
